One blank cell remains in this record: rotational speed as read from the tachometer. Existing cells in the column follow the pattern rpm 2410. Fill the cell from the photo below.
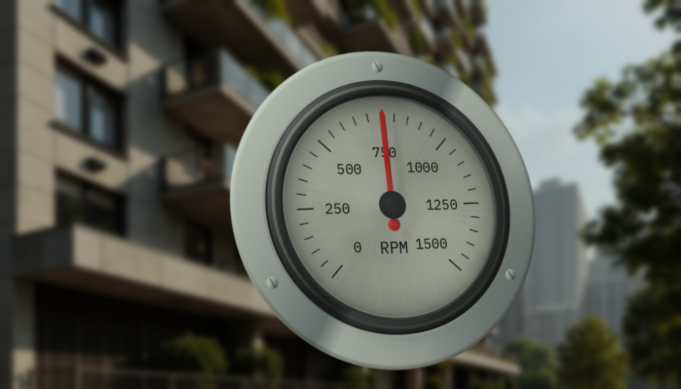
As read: rpm 750
